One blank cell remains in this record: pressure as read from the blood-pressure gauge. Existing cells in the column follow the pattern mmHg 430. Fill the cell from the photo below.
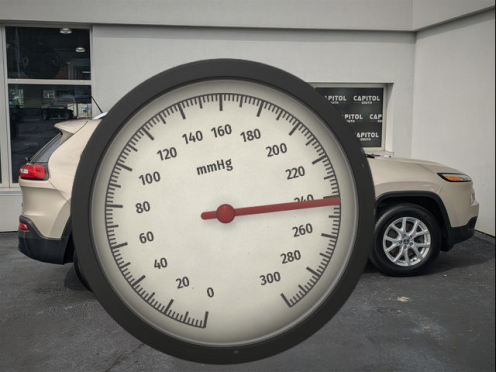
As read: mmHg 242
